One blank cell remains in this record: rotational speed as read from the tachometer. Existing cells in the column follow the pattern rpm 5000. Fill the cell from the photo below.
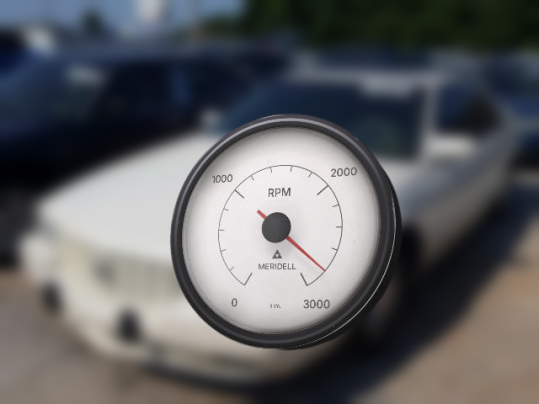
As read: rpm 2800
